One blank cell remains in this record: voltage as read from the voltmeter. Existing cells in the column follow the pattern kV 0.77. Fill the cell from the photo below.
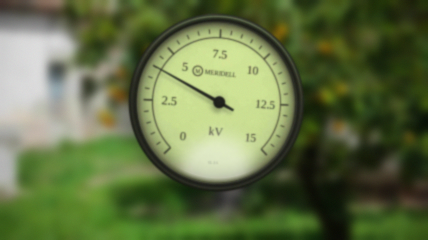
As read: kV 4
